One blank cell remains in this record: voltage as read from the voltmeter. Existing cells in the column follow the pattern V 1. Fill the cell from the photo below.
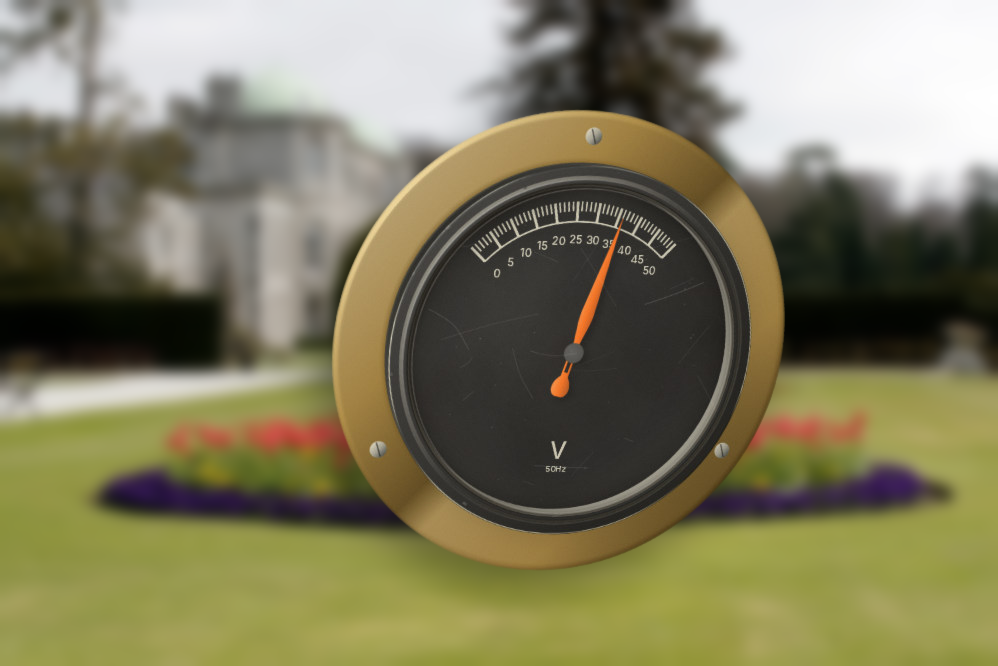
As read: V 35
